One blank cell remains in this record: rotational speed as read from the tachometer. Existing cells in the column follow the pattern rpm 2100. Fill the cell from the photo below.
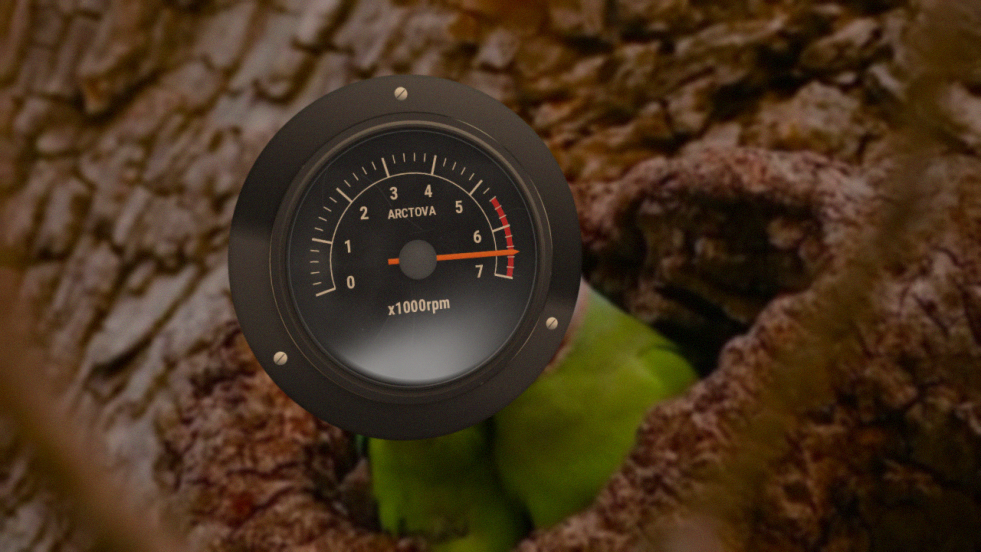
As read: rpm 6500
